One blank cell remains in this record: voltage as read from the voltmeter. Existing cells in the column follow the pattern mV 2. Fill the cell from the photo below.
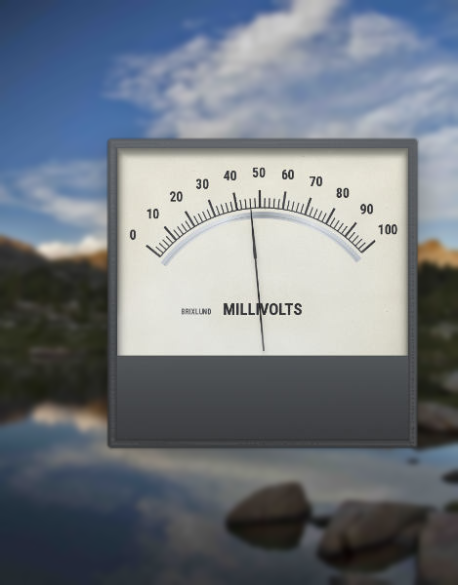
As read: mV 46
